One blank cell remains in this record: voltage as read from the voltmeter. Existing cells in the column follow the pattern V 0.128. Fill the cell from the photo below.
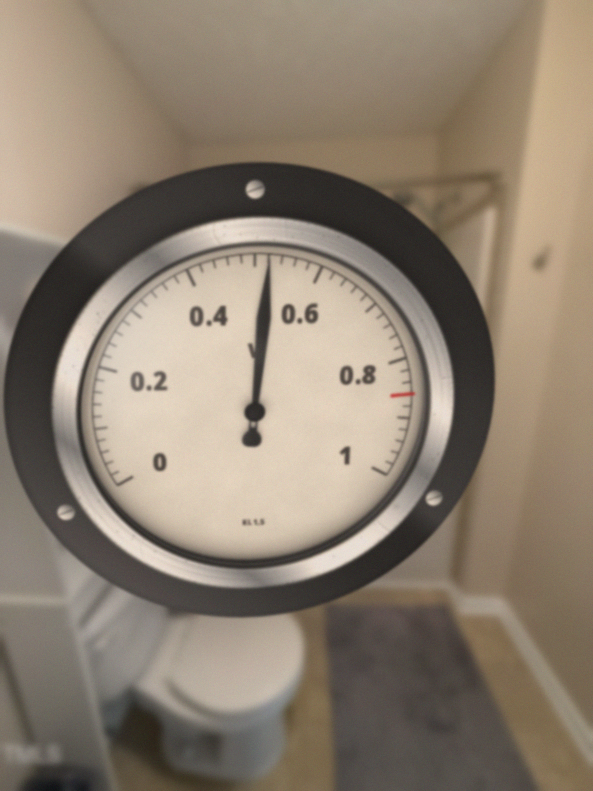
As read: V 0.52
